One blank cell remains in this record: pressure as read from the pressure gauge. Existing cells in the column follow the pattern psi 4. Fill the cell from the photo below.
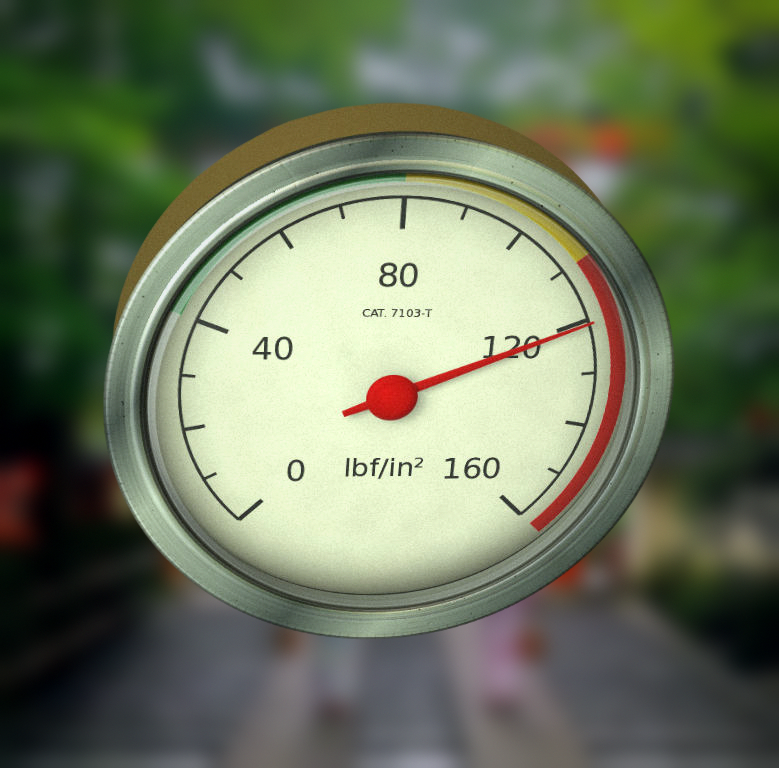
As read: psi 120
